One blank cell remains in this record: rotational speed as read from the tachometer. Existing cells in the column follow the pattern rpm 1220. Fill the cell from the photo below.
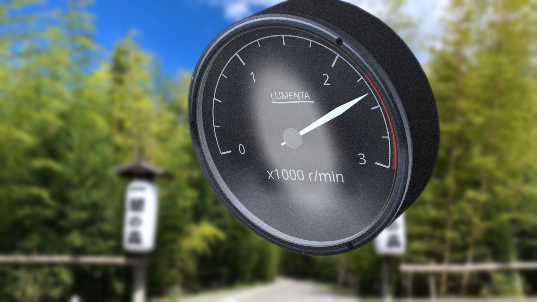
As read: rpm 2375
